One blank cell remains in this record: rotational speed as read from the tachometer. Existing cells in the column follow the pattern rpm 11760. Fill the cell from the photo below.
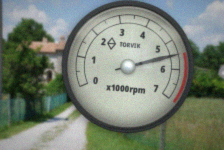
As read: rpm 5500
